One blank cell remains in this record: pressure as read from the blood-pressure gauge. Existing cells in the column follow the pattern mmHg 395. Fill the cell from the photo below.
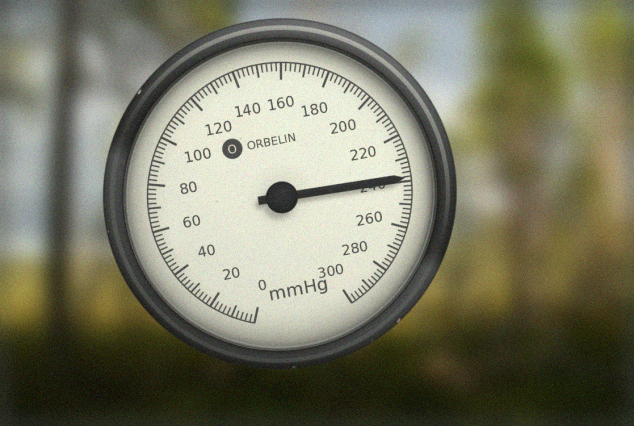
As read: mmHg 238
